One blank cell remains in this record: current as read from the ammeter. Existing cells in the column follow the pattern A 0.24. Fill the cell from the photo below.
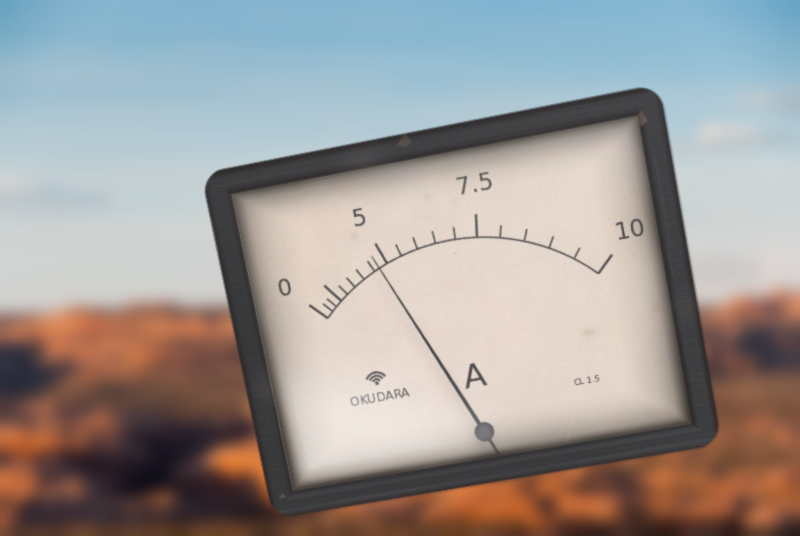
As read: A 4.75
